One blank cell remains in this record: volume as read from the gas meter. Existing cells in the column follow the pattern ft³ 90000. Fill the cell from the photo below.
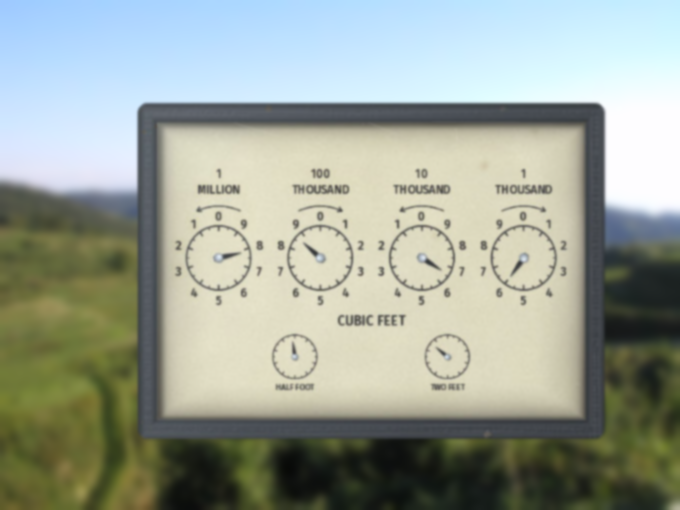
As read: ft³ 786600
